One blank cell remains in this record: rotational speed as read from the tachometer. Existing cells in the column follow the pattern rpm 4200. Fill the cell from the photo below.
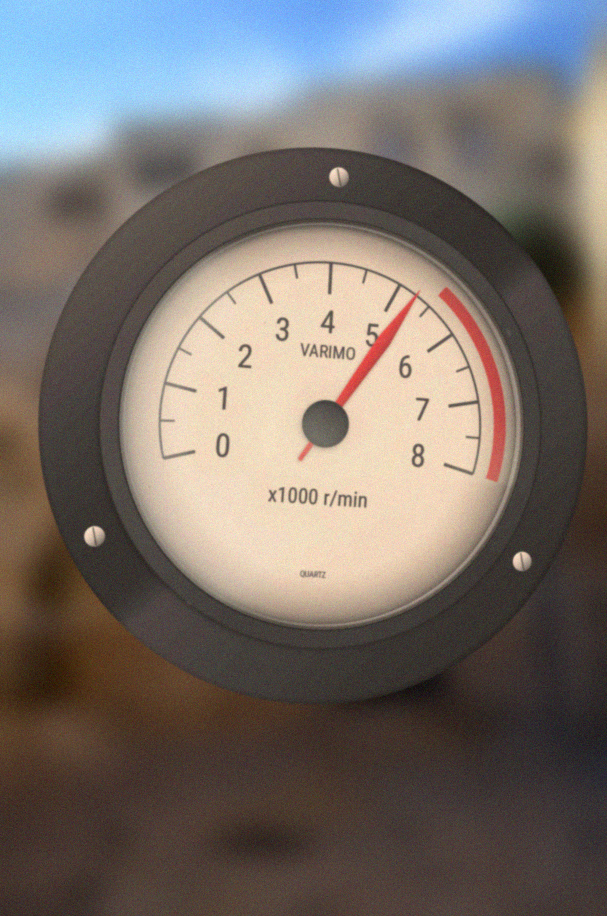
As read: rpm 5250
